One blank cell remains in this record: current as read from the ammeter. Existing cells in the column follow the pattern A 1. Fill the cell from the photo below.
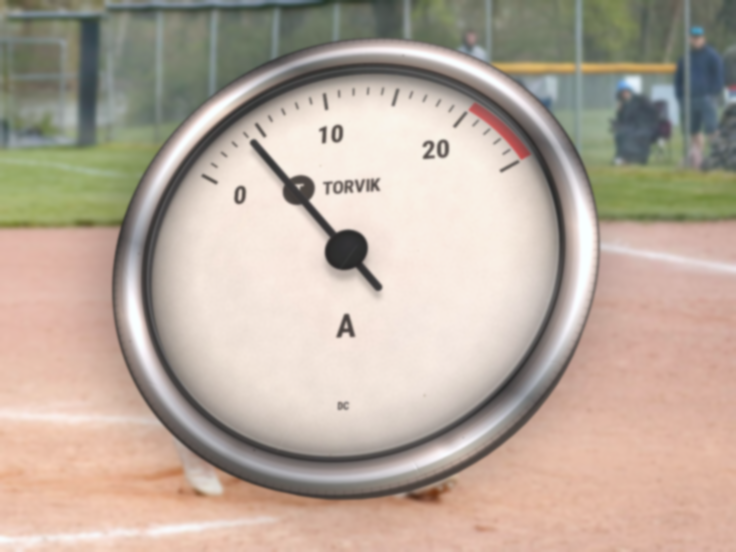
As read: A 4
